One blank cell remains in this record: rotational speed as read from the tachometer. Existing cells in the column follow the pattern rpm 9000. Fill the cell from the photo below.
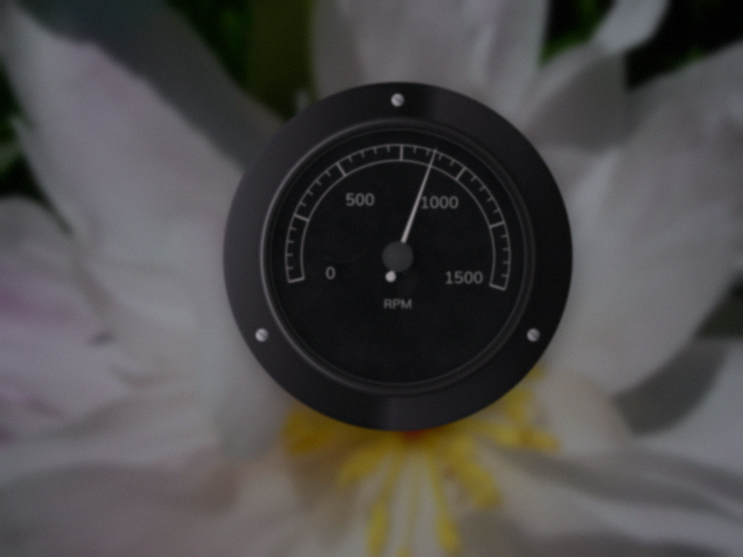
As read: rpm 875
